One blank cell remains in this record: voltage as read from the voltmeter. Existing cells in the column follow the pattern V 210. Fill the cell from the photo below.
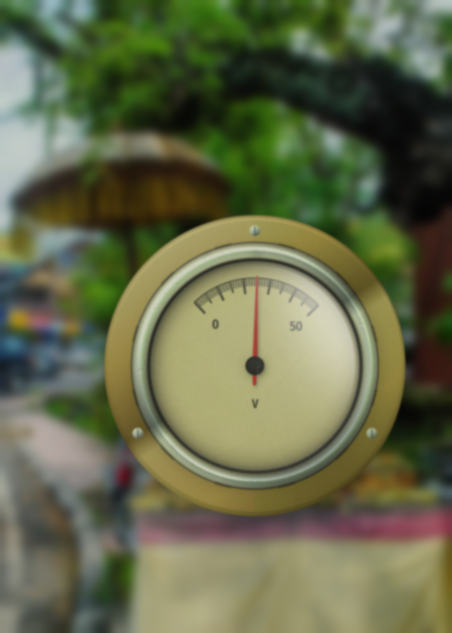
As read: V 25
